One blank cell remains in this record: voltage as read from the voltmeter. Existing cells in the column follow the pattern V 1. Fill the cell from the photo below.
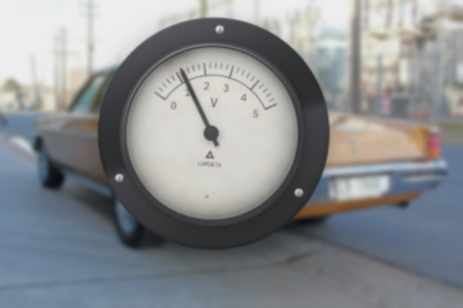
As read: V 1.2
